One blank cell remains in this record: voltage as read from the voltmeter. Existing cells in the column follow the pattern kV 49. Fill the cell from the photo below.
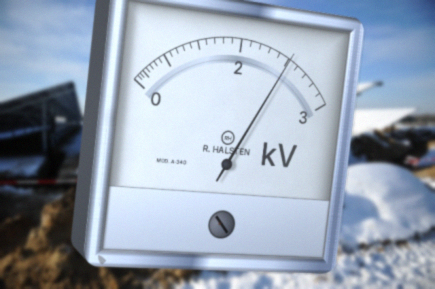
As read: kV 2.5
